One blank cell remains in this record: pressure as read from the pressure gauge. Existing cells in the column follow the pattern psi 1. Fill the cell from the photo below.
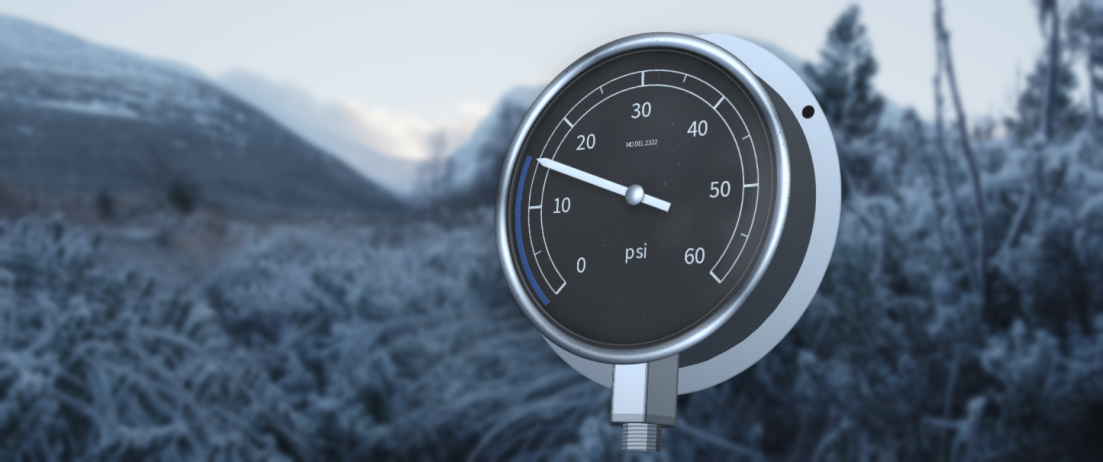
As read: psi 15
